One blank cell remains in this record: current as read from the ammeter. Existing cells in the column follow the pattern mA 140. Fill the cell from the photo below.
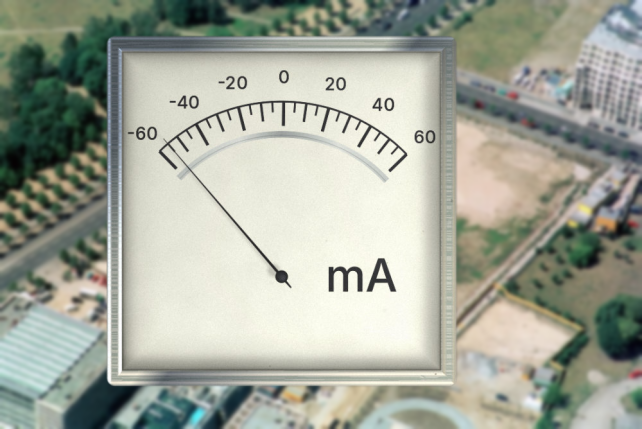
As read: mA -55
